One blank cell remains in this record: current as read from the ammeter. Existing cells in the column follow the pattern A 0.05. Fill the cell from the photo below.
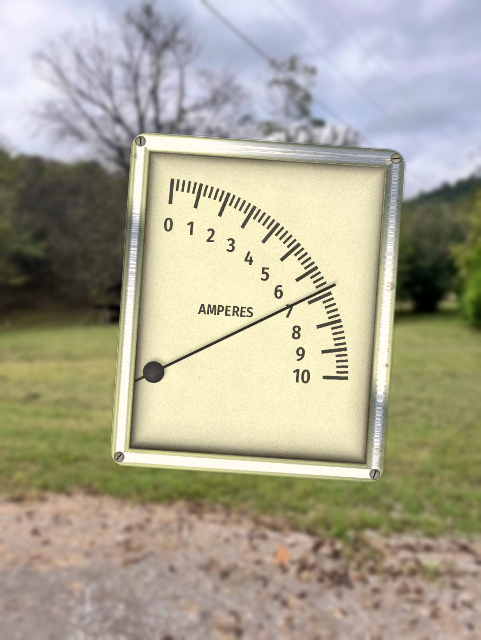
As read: A 6.8
